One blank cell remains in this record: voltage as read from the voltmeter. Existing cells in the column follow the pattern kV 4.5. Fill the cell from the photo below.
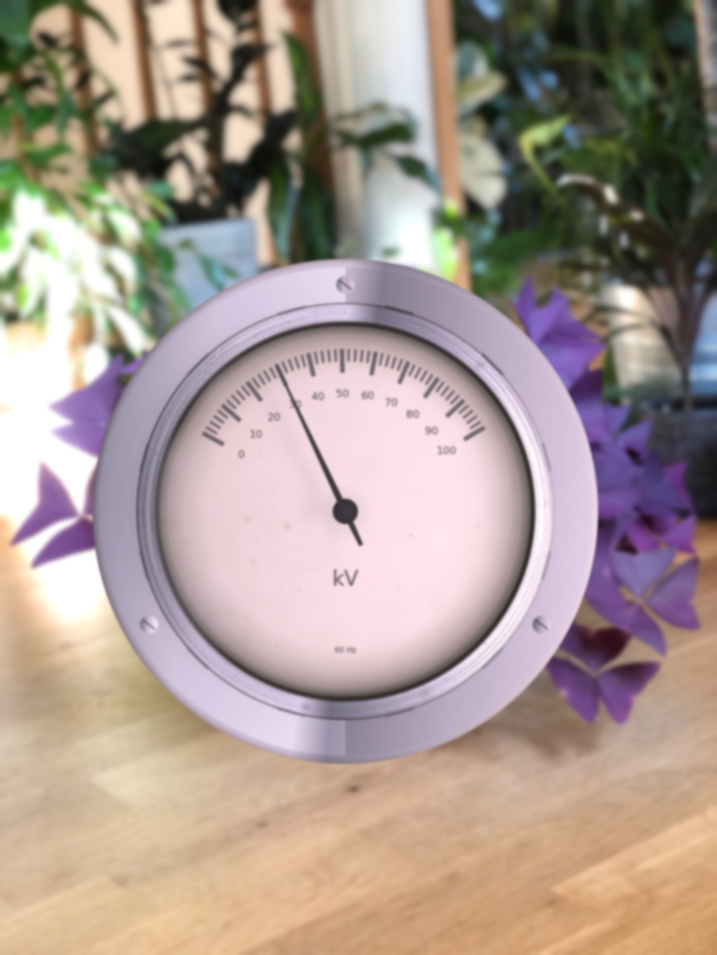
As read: kV 30
